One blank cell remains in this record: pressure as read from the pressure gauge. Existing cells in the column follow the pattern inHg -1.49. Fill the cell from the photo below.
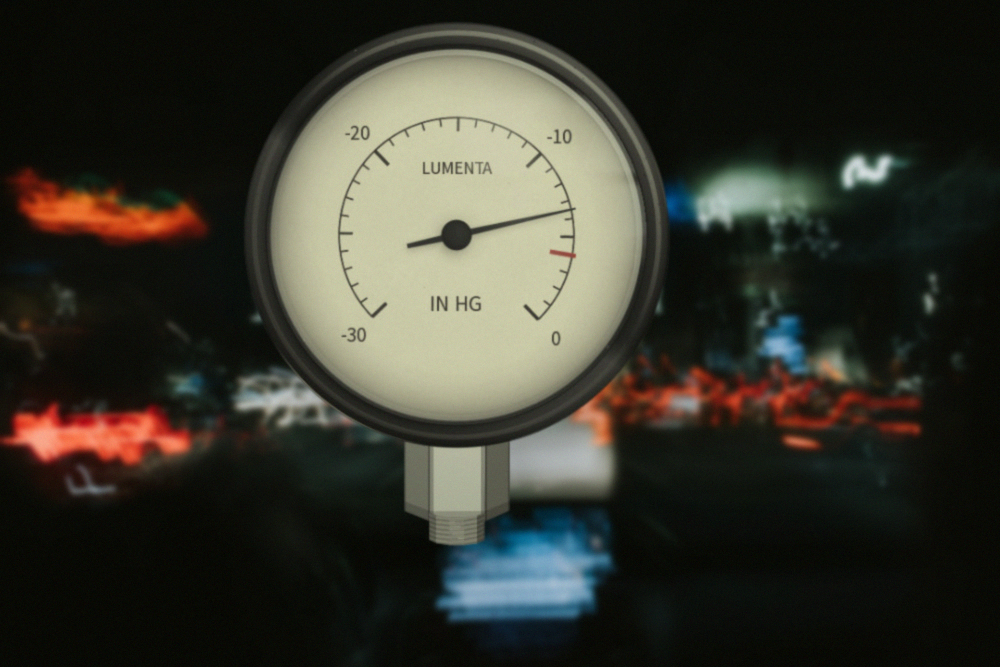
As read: inHg -6.5
